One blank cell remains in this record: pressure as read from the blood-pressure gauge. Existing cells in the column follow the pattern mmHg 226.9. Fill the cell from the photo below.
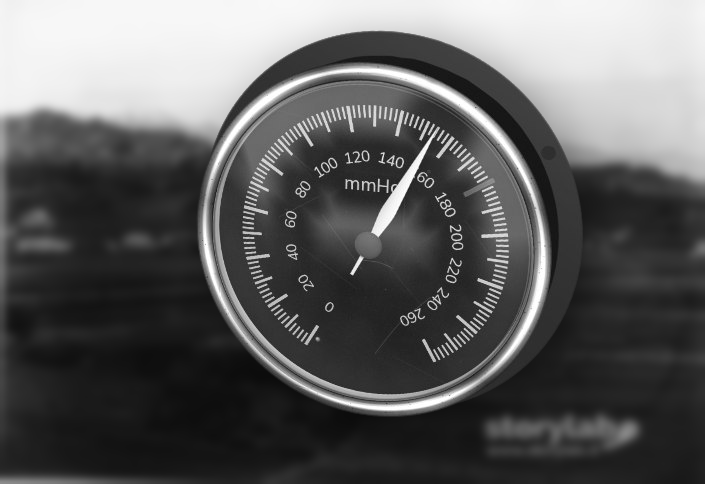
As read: mmHg 154
